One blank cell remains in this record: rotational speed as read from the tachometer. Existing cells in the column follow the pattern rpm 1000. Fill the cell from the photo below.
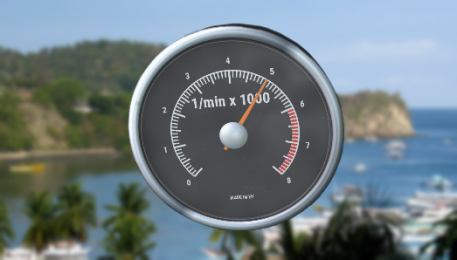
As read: rpm 5000
